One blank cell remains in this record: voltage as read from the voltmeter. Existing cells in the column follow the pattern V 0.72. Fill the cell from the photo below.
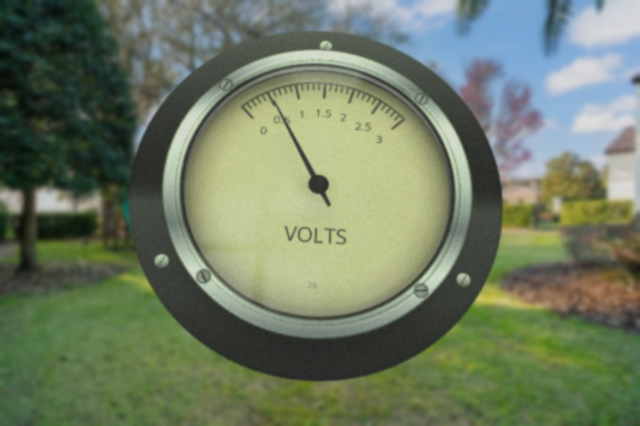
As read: V 0.5
